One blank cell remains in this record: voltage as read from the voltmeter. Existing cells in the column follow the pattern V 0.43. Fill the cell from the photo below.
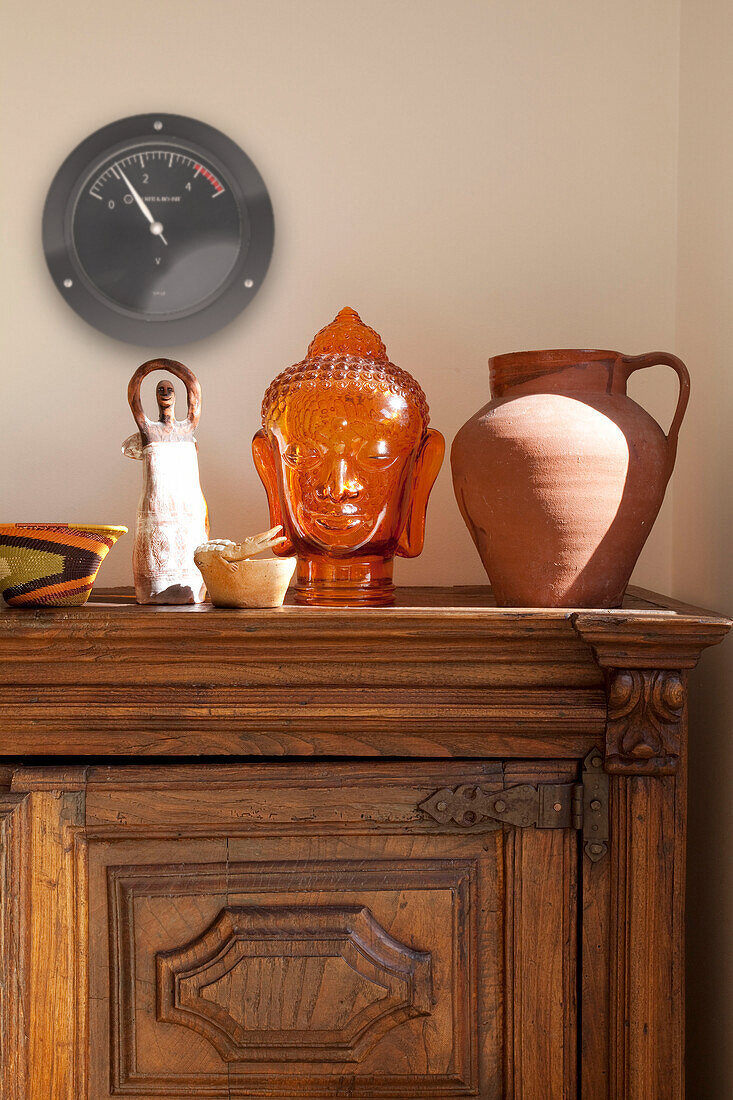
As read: V 1.2
